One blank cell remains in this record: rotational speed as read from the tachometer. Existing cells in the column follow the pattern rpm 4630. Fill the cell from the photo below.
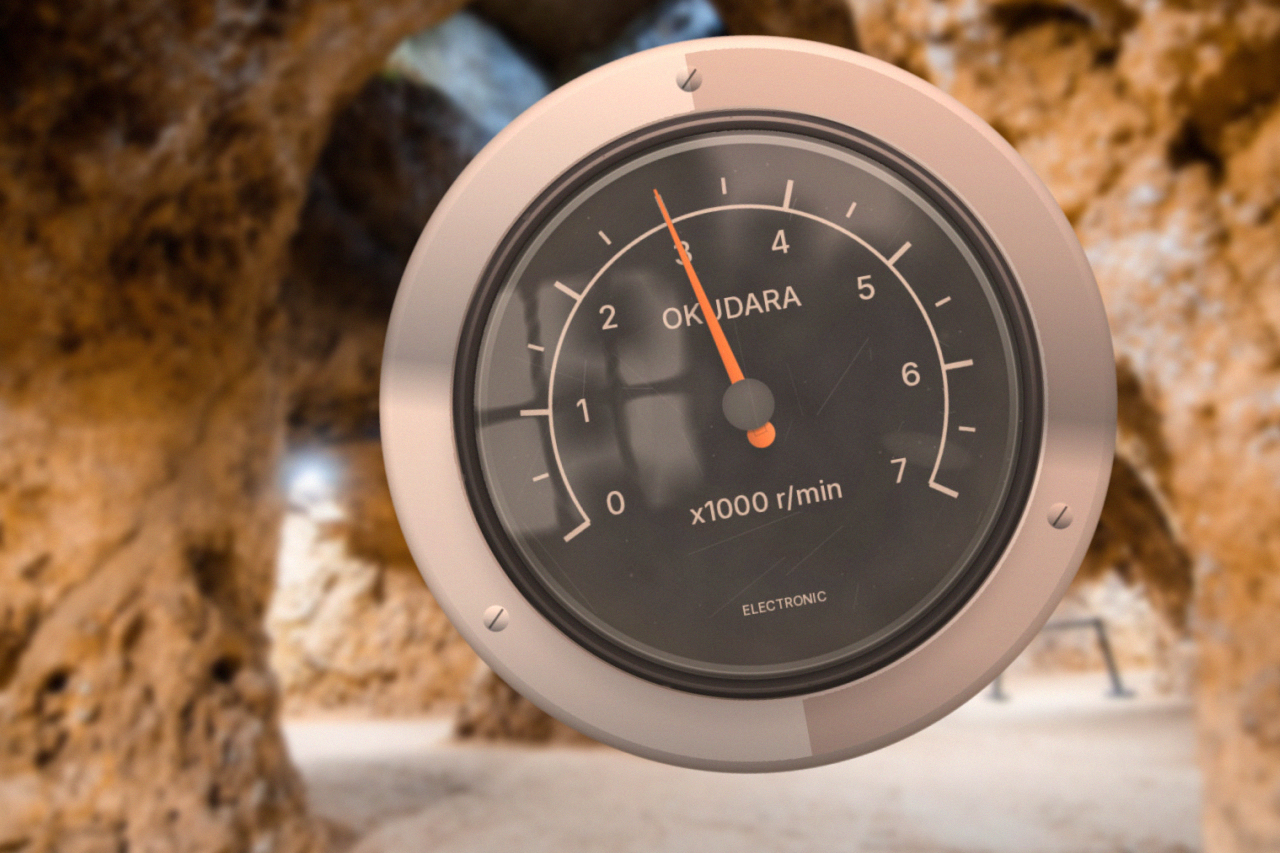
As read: rpm 3000
